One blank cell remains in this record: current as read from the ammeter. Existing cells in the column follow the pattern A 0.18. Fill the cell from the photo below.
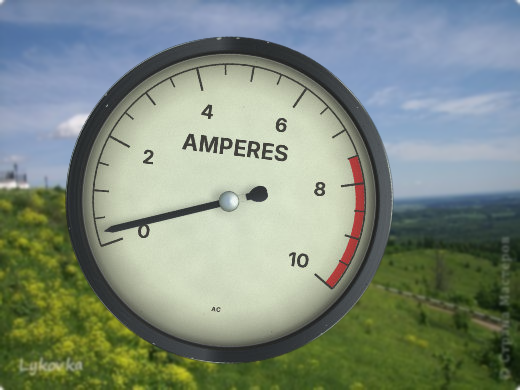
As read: A 0.25
